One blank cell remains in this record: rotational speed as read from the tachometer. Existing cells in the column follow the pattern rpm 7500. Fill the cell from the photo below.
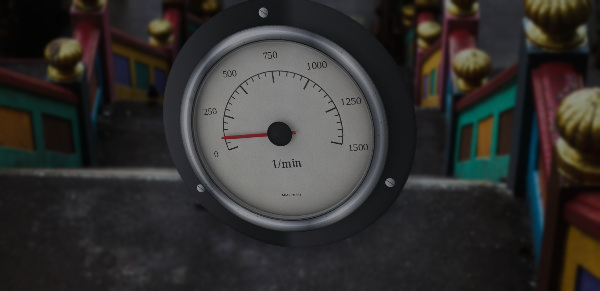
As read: rpm 100
